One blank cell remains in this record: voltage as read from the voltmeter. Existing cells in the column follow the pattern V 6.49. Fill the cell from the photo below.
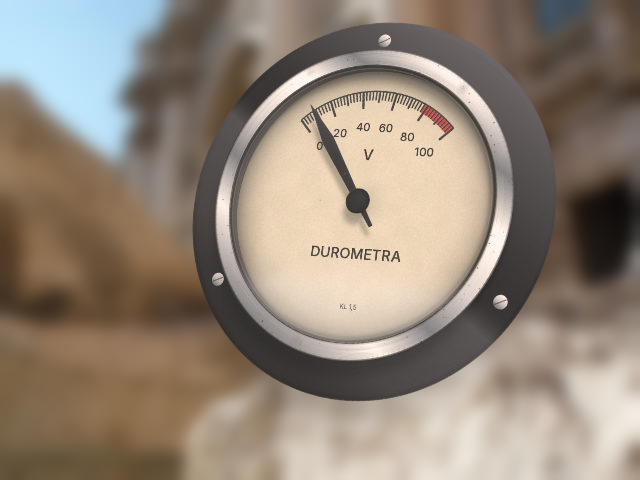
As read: V 10
